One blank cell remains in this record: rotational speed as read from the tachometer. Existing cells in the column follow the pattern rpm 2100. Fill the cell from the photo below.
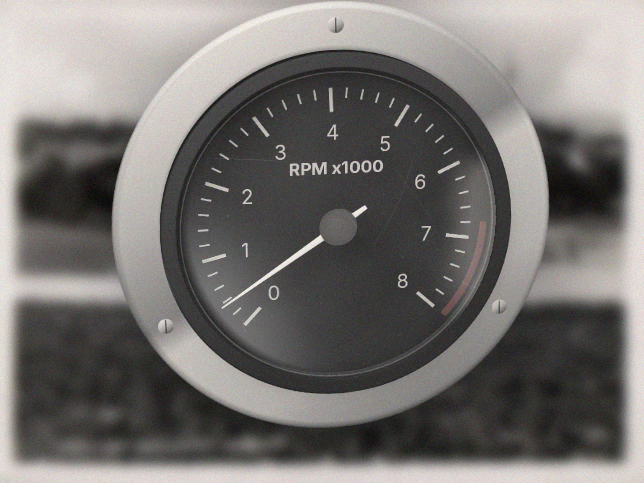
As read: rpm 400
